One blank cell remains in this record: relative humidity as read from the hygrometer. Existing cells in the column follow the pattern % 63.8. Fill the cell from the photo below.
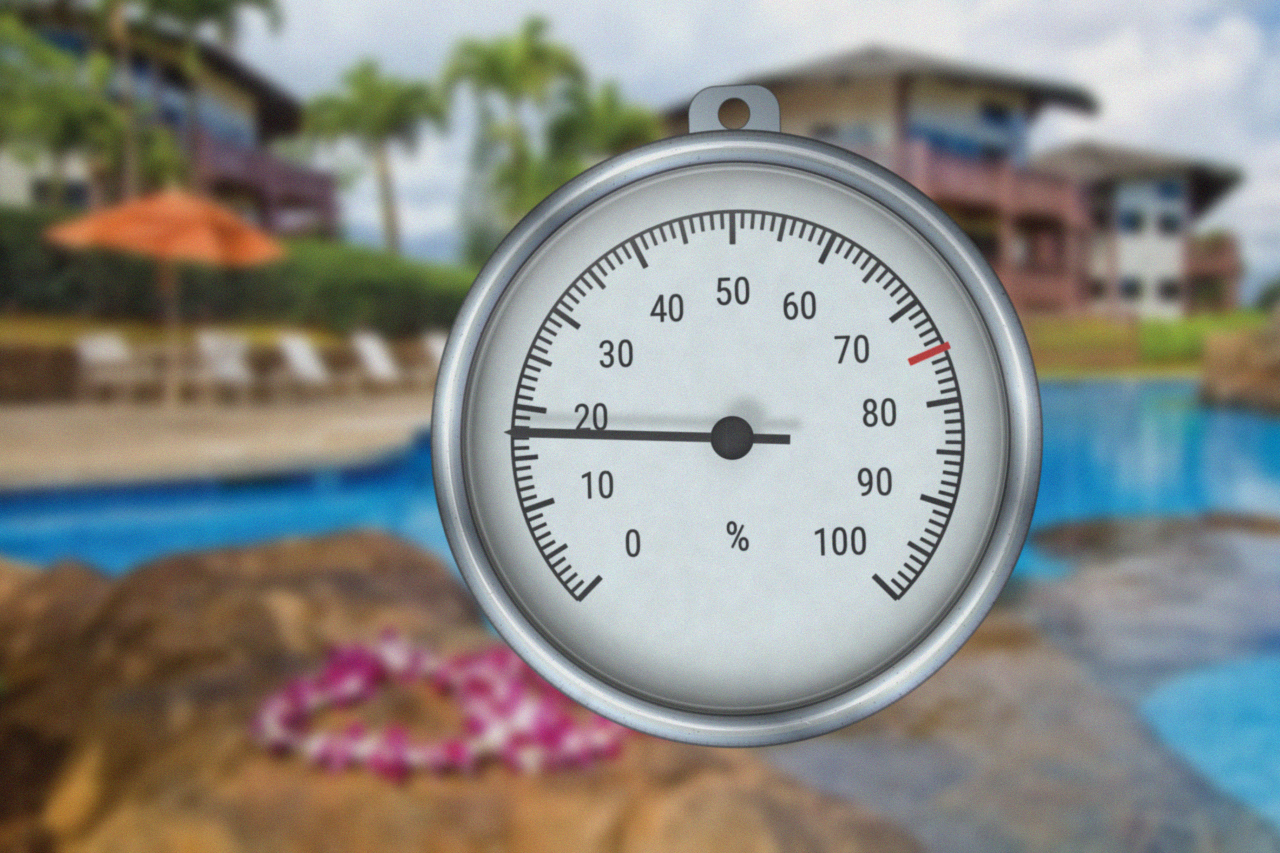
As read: % 17.5
